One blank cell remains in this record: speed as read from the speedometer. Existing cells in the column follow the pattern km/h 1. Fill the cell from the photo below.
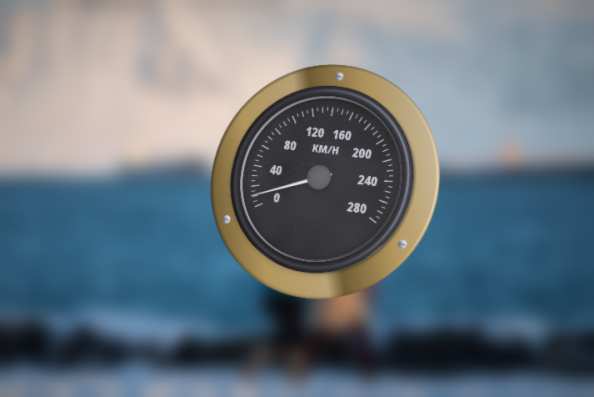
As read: km/h 10
